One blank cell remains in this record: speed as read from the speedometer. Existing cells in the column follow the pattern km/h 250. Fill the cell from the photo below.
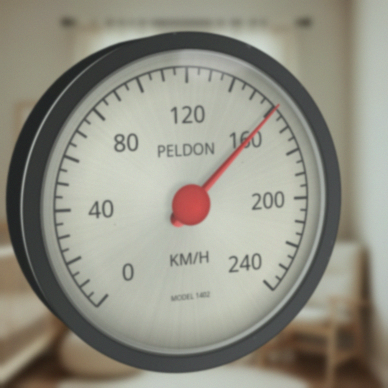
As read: km/h 160
